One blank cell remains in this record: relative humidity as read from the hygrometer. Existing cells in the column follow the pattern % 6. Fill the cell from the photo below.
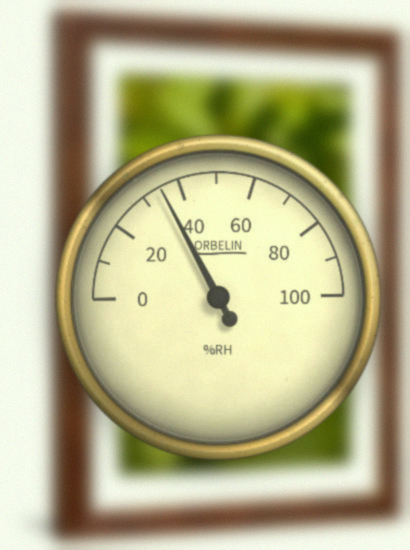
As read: % 35
